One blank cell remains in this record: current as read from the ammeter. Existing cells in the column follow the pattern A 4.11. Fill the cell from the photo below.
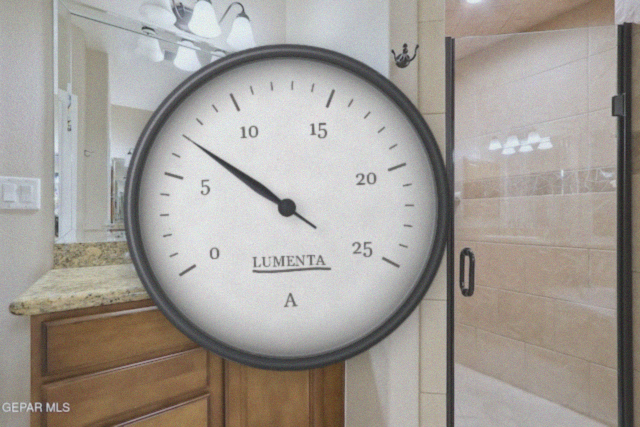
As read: A 7
